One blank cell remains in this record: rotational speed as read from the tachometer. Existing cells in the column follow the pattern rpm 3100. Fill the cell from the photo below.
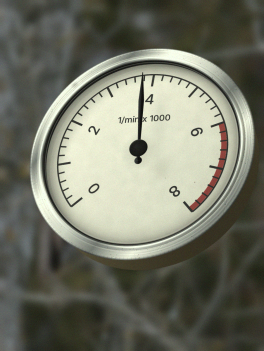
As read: rpm 3800
